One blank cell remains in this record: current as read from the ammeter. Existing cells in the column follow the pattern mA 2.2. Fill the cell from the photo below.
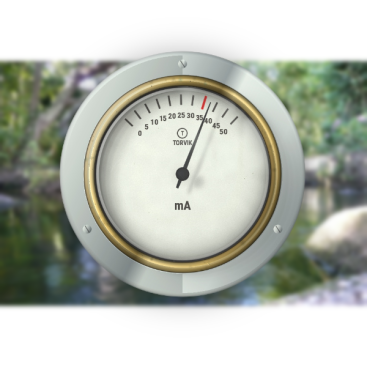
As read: mA 37.5
